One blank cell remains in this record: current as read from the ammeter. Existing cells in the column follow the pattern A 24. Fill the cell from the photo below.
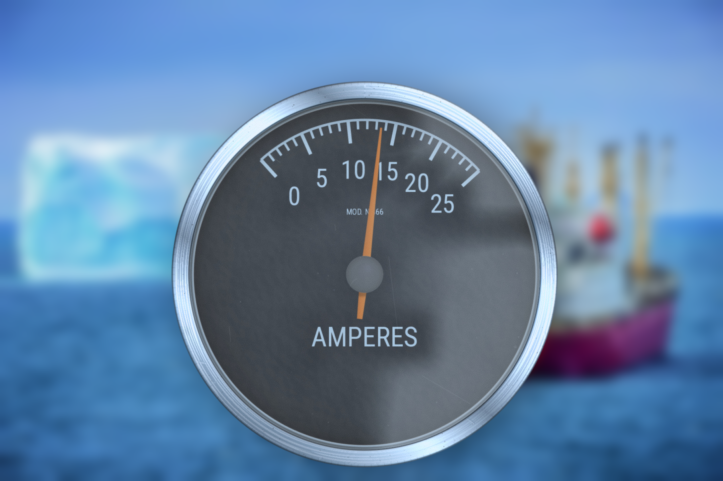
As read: A 13.5
